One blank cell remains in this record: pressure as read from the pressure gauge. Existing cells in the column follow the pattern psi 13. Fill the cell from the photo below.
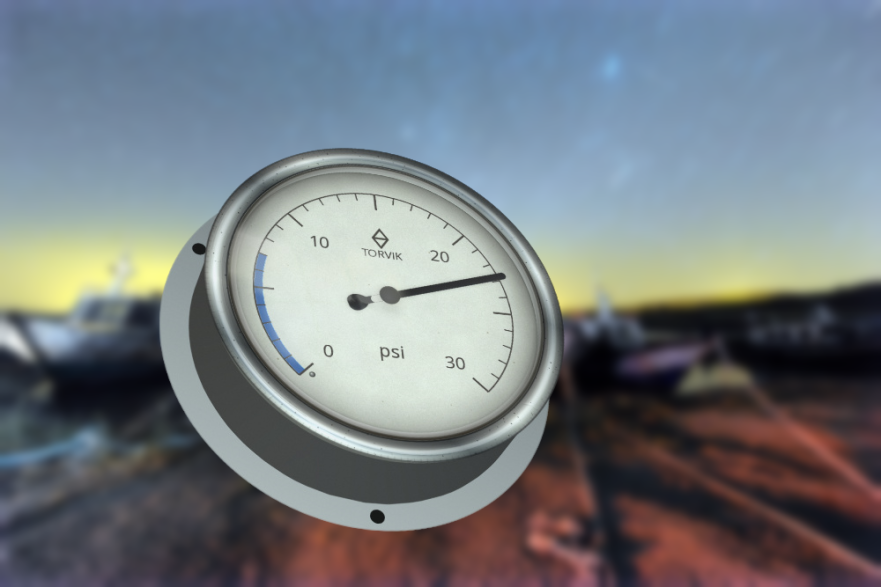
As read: psi 23
